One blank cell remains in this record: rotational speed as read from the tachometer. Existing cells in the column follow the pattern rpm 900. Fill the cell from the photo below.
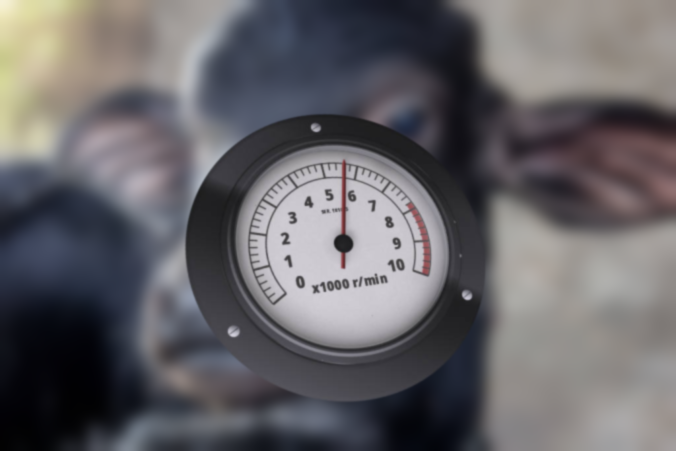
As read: rpm 5600
